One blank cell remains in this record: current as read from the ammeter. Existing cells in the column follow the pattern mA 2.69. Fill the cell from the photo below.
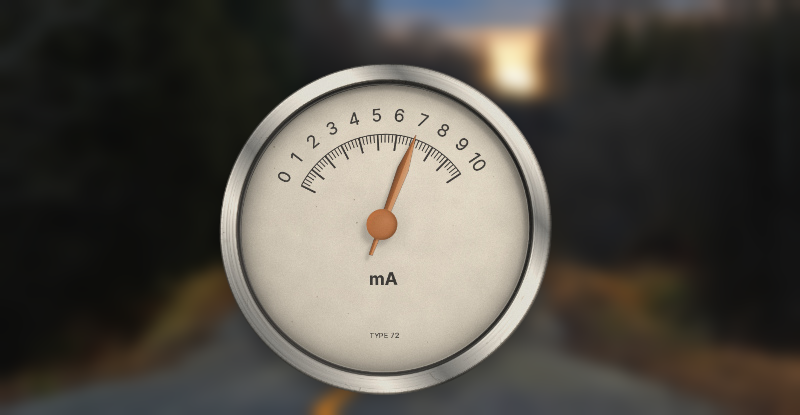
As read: mA 7
